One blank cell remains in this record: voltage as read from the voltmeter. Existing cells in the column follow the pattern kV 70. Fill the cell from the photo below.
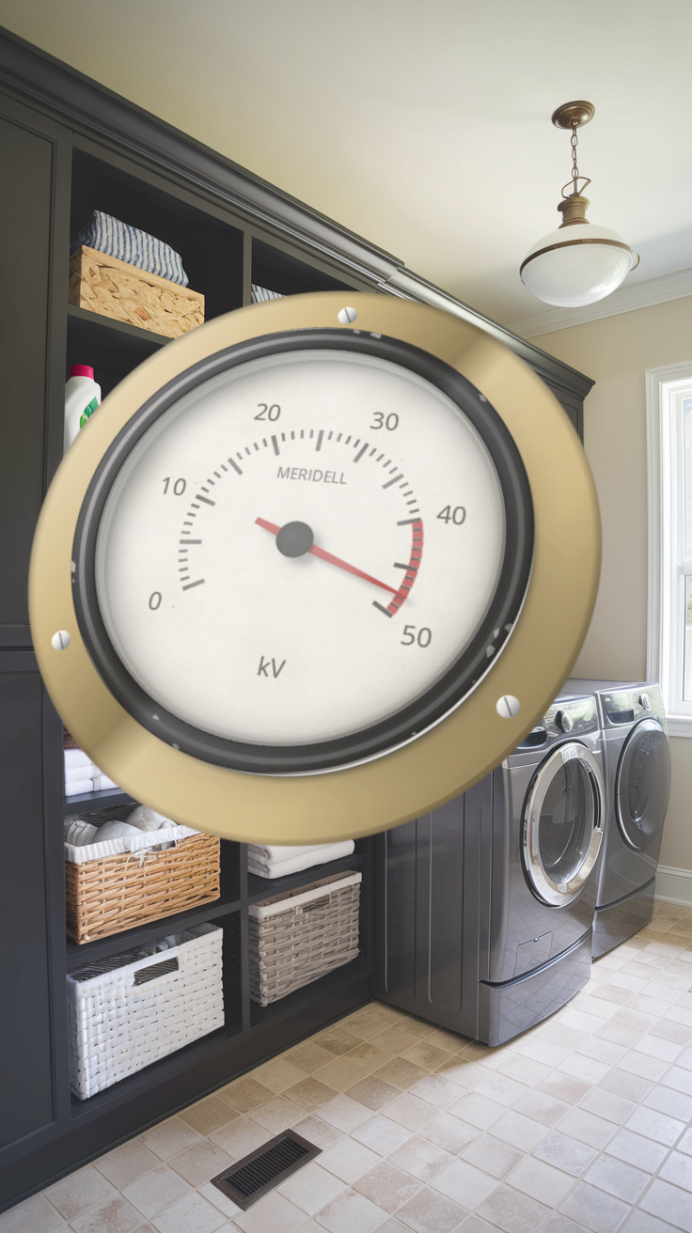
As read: kV 48
